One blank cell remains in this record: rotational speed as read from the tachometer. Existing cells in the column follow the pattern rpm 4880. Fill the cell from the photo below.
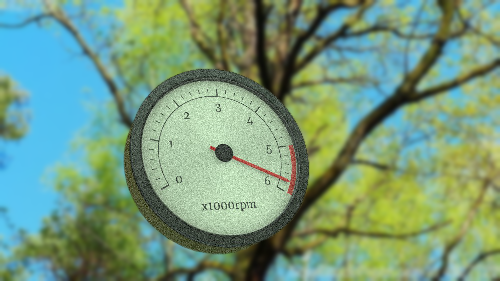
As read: rpm 5800
